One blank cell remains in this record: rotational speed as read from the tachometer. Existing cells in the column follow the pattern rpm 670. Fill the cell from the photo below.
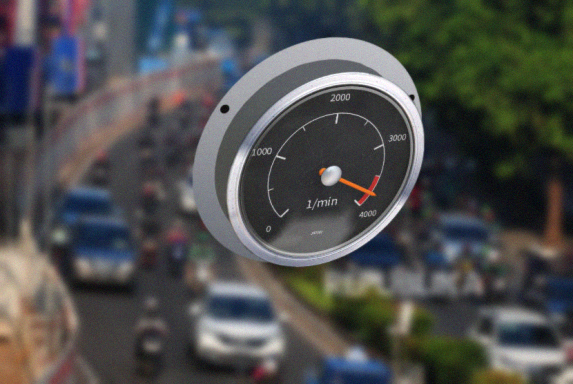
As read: rpm 3750
